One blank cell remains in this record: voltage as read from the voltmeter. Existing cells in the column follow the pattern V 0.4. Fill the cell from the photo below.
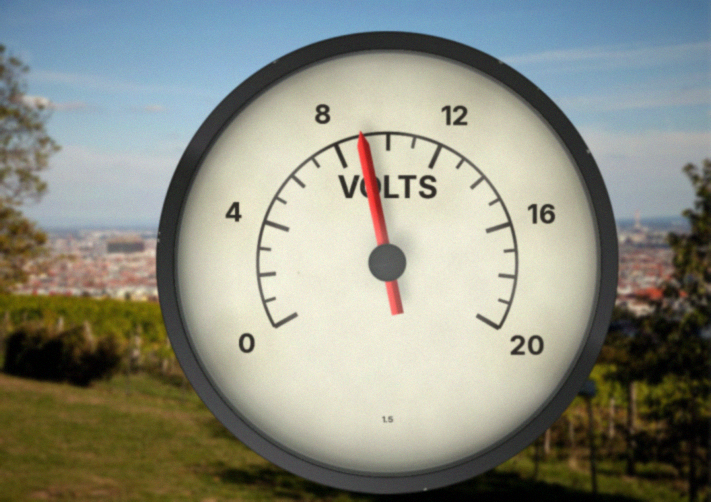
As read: V 9
